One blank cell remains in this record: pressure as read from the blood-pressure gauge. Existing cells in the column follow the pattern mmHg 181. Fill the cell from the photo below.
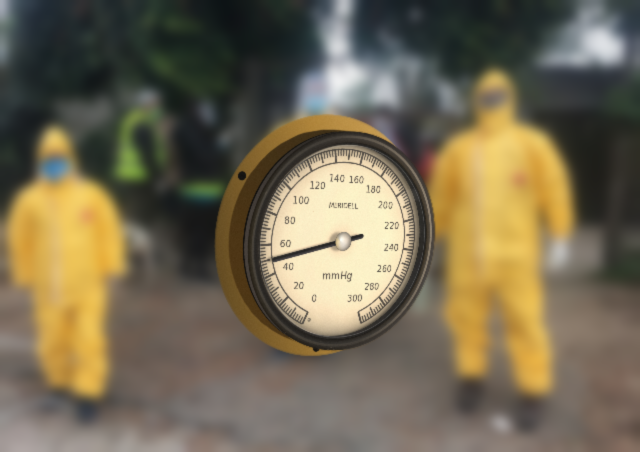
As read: mmHg 50
